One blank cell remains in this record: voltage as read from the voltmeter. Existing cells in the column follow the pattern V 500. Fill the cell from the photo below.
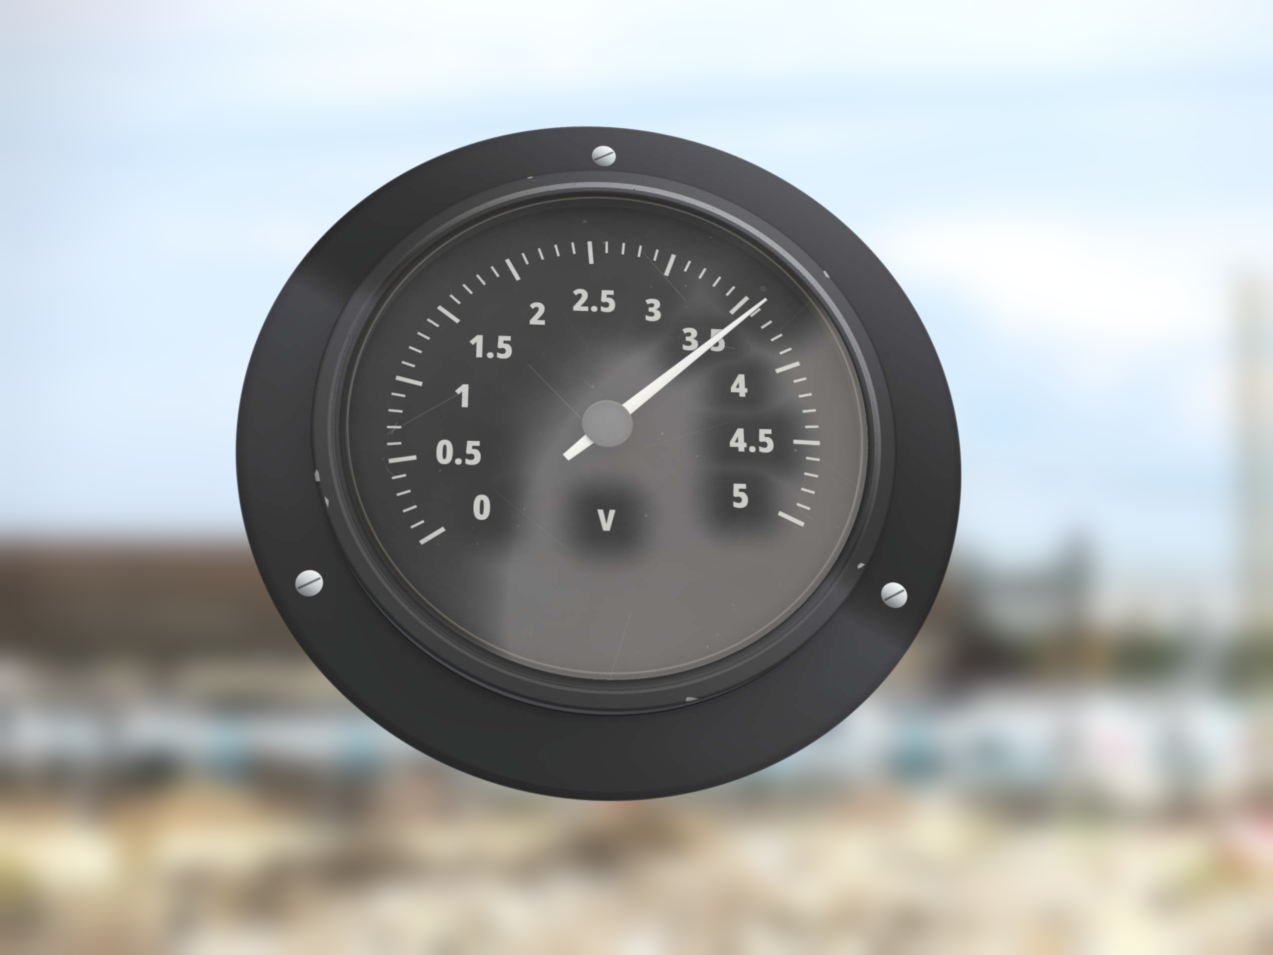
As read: V 3.6
